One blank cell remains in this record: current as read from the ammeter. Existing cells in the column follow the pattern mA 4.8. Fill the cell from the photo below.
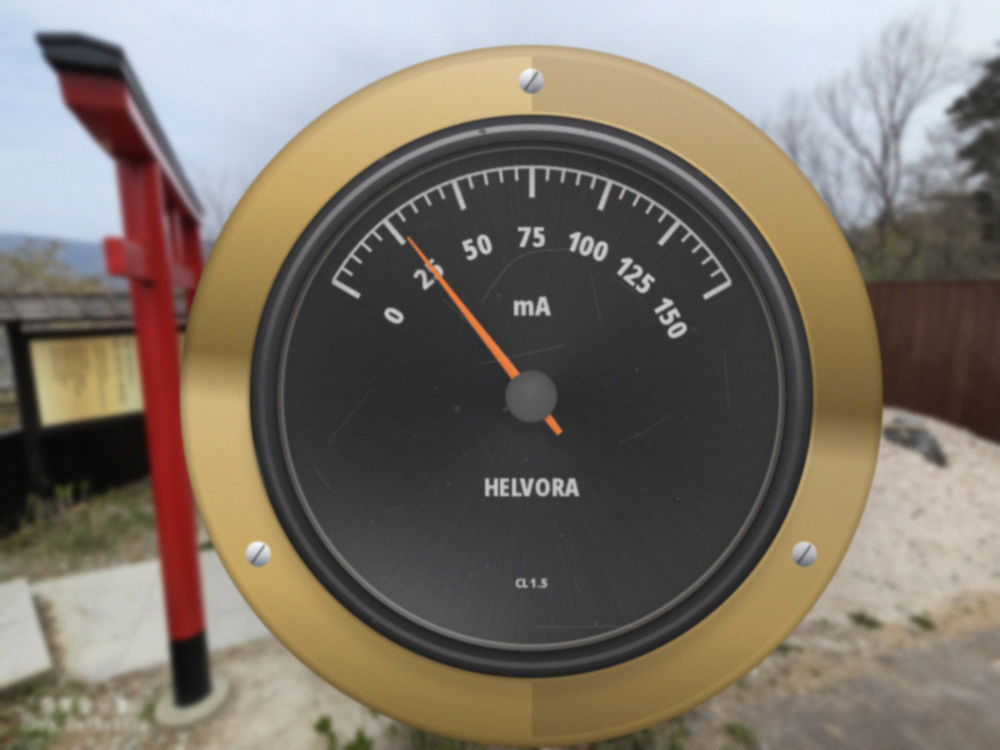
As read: mA 27.5
